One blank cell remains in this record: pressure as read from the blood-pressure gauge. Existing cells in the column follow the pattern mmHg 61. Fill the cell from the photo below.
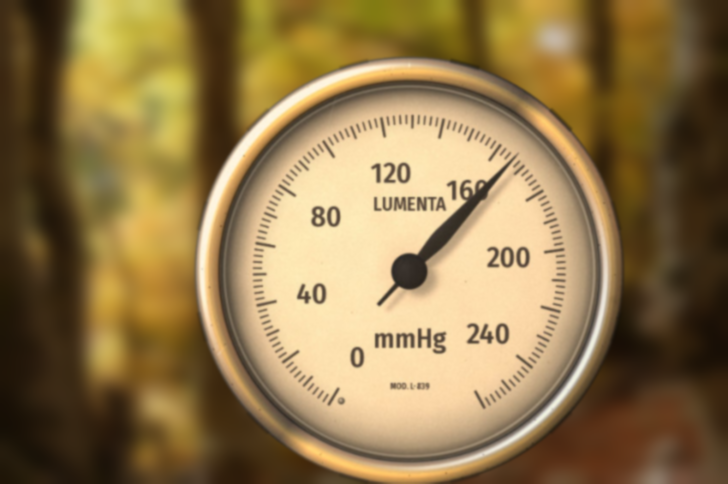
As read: mmHg 166
